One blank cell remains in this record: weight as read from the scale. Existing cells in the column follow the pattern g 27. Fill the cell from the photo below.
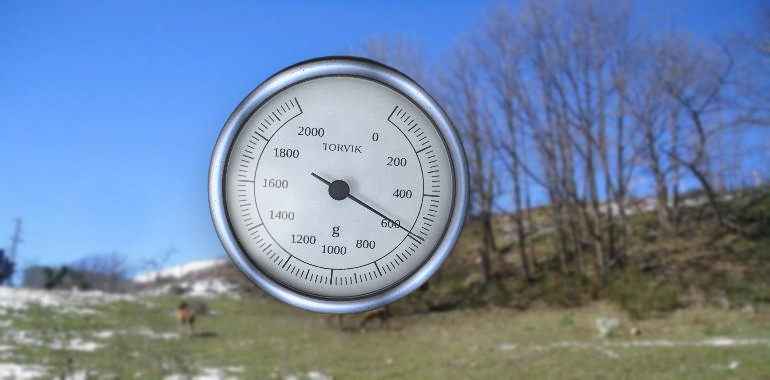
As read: g 580
